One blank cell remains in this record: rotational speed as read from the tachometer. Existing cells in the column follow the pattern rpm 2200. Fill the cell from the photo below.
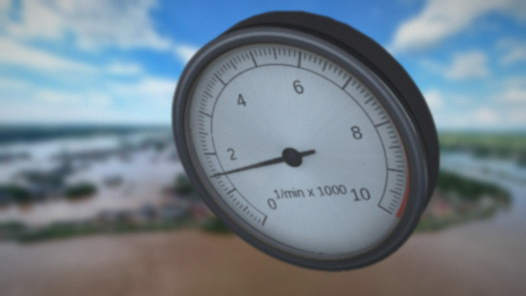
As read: rpm 1500
